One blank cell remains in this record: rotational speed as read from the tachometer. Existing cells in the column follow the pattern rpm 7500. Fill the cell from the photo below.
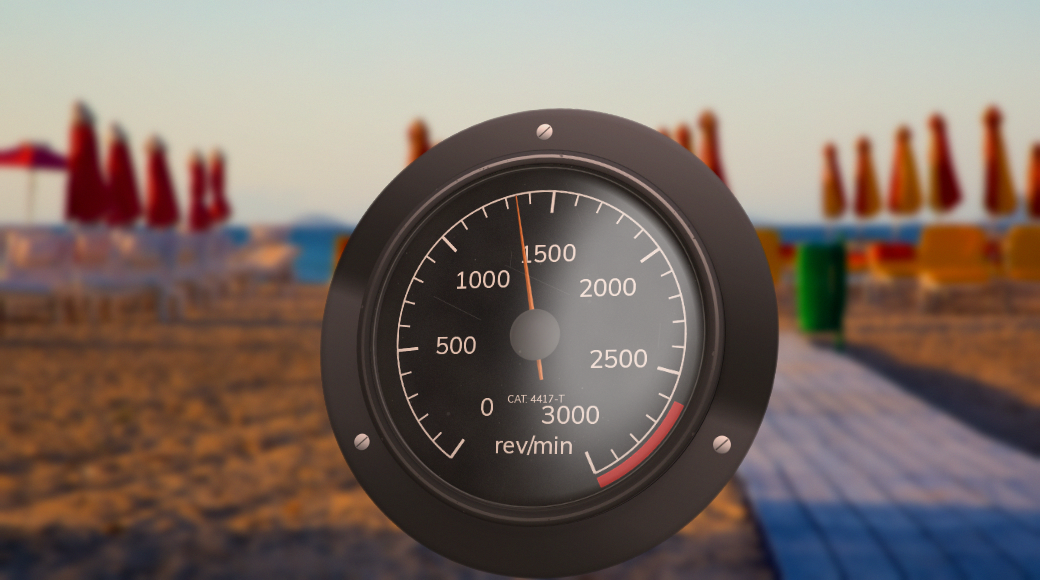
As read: rpm 1350
